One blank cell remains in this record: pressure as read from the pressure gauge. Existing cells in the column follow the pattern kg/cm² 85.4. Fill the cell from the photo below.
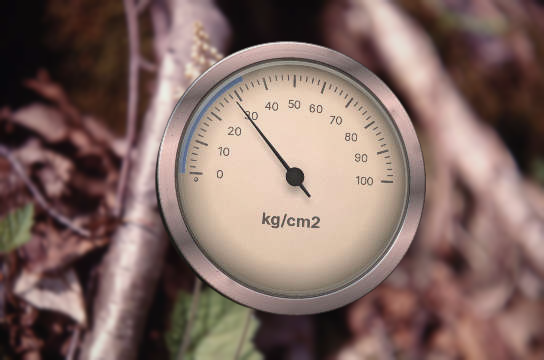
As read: kg/cm² 28
